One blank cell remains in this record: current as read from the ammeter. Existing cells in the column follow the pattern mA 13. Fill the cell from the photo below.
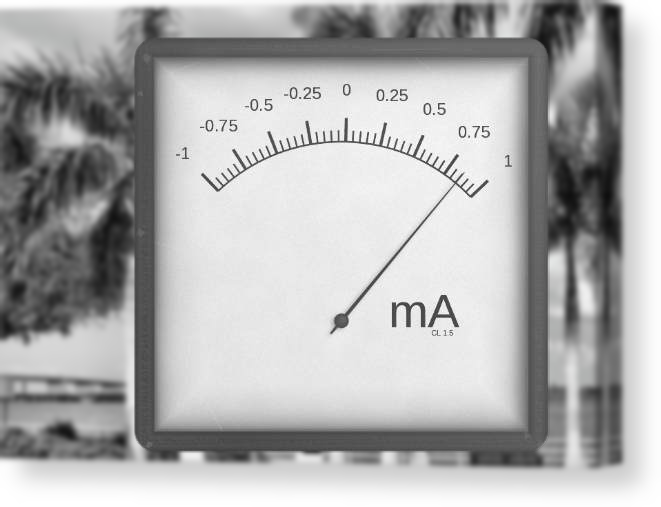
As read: mA 0.85
